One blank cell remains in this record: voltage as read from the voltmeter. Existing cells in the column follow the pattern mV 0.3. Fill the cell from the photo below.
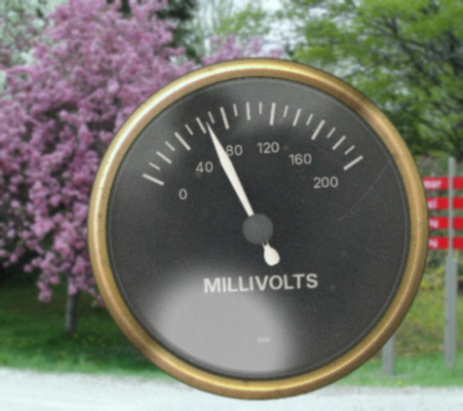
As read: mV 65
